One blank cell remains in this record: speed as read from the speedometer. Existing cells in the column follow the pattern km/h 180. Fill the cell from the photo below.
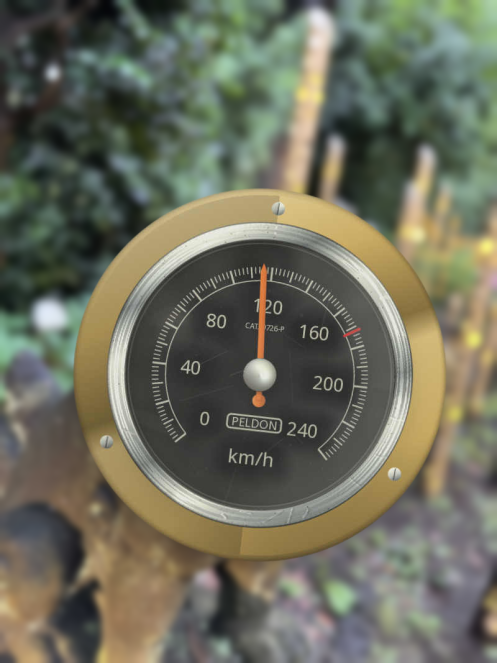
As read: km/h 116
